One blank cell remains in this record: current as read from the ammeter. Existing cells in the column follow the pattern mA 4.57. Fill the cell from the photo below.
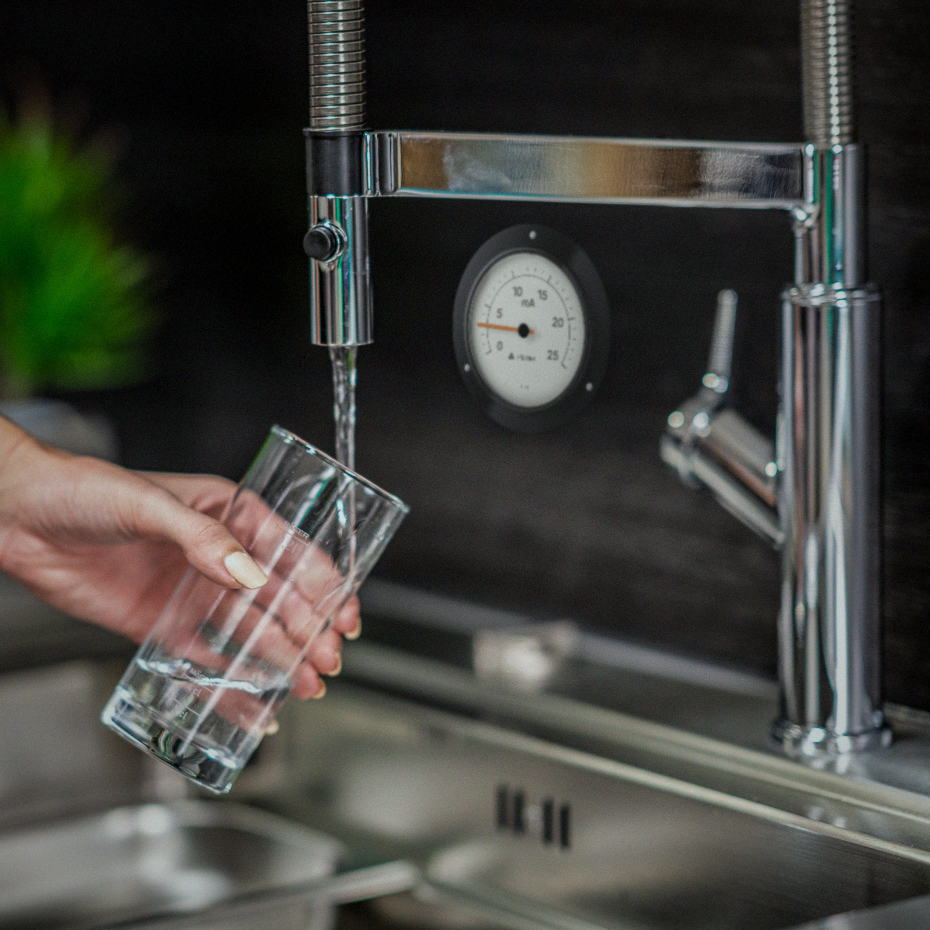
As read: mA 3
